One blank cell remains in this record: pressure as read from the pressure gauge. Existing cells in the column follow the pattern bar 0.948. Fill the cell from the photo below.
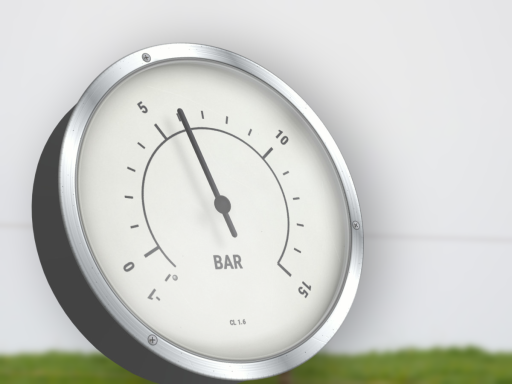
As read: bar 6
